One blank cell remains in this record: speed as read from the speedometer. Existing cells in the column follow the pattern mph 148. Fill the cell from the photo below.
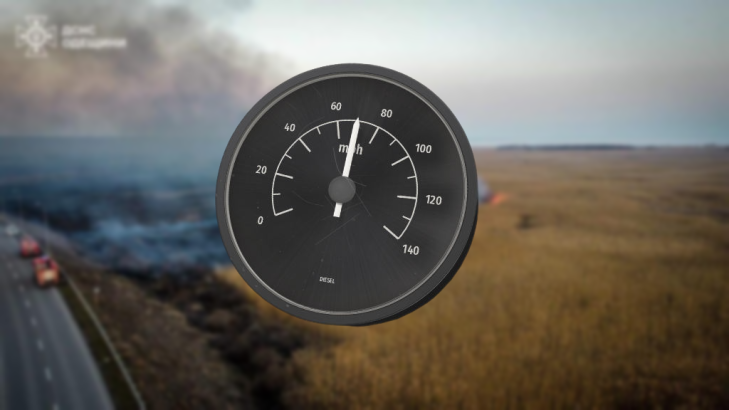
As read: mph 70
